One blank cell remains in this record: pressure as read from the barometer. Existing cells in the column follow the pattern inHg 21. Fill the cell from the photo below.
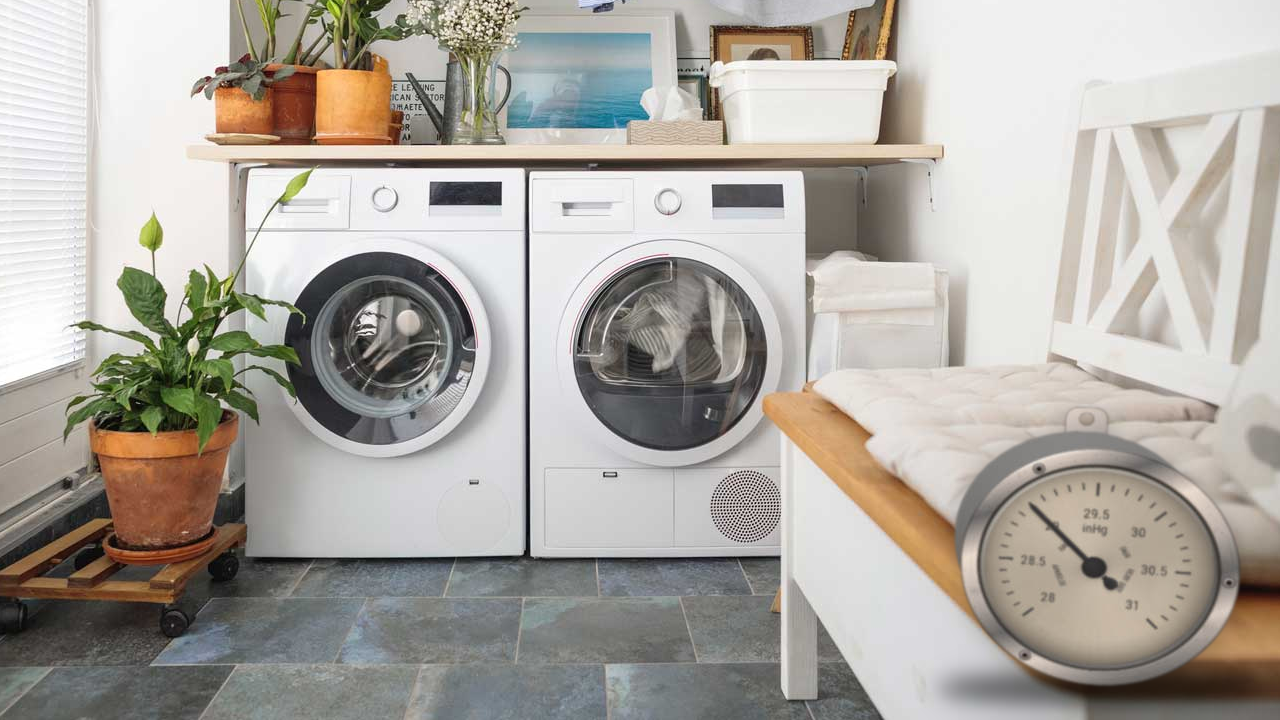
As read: inHg 29
